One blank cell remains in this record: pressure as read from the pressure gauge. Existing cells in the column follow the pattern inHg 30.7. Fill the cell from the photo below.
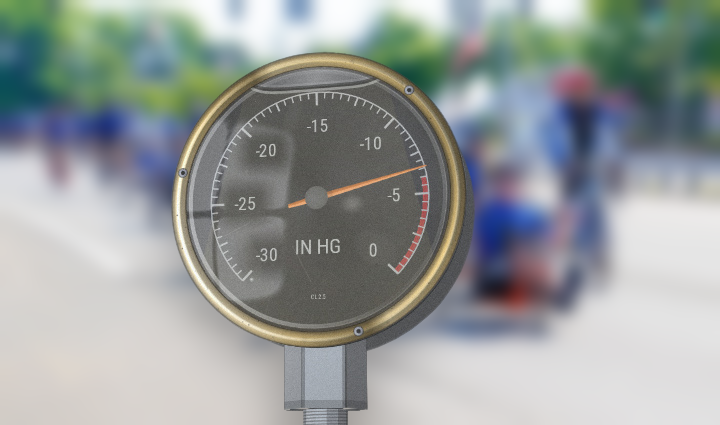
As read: inHg -6.5
